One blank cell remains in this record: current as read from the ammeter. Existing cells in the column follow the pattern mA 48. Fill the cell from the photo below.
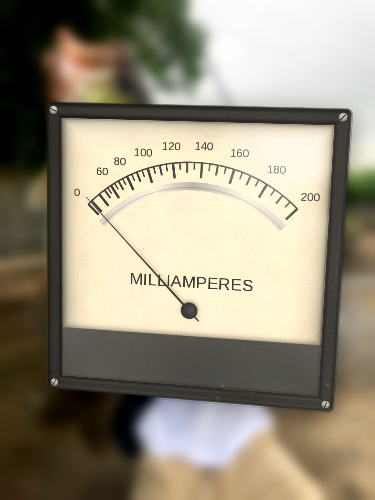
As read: mA 20
